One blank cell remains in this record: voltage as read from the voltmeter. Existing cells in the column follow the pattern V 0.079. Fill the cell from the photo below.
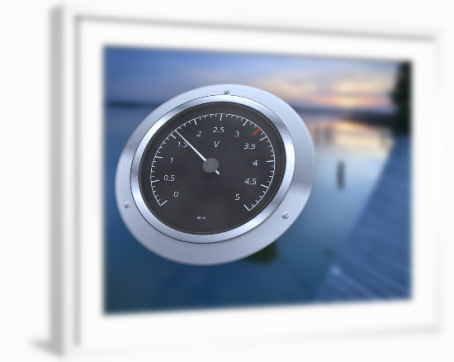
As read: V 1.6
